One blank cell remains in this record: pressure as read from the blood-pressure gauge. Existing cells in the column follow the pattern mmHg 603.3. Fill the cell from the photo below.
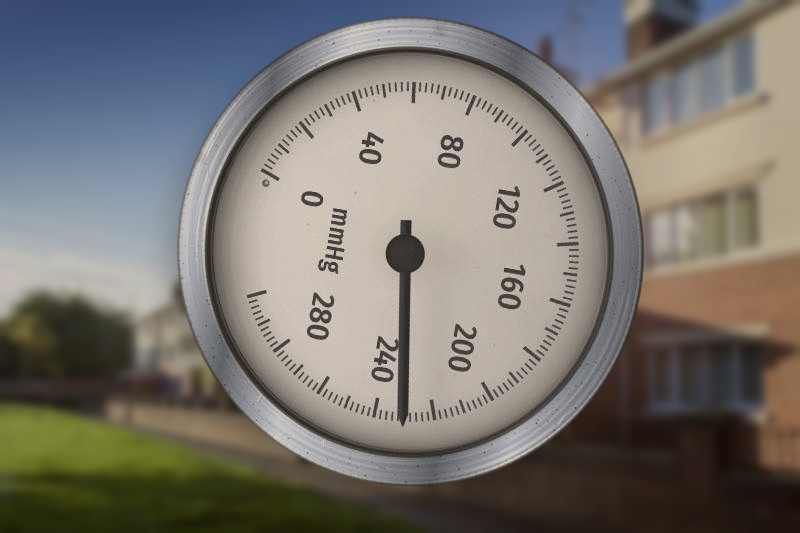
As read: mmHg 230
